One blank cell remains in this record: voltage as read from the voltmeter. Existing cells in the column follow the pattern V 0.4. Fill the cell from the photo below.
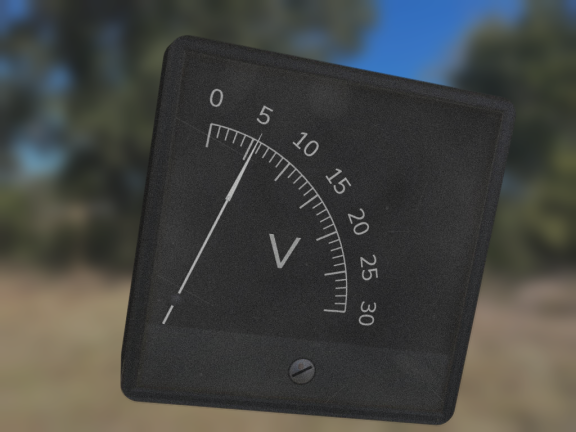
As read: V 5.5
